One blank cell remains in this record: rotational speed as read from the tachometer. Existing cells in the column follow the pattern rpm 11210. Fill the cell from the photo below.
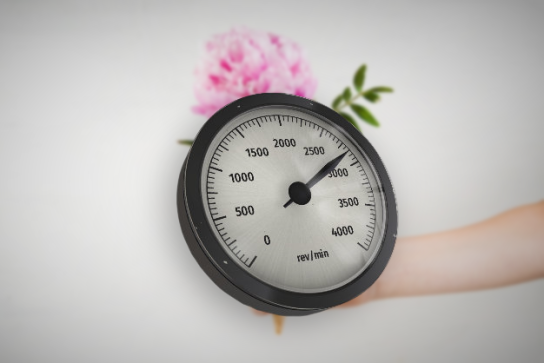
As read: rpm 2850
